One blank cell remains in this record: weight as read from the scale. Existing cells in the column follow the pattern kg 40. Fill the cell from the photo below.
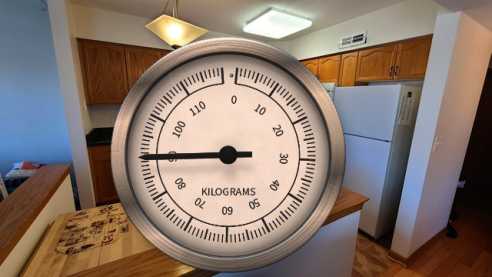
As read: kg 90
